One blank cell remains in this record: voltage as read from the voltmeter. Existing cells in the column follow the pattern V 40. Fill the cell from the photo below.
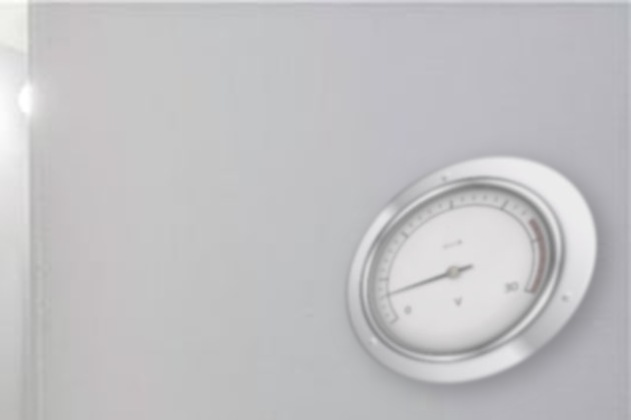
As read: V 3
